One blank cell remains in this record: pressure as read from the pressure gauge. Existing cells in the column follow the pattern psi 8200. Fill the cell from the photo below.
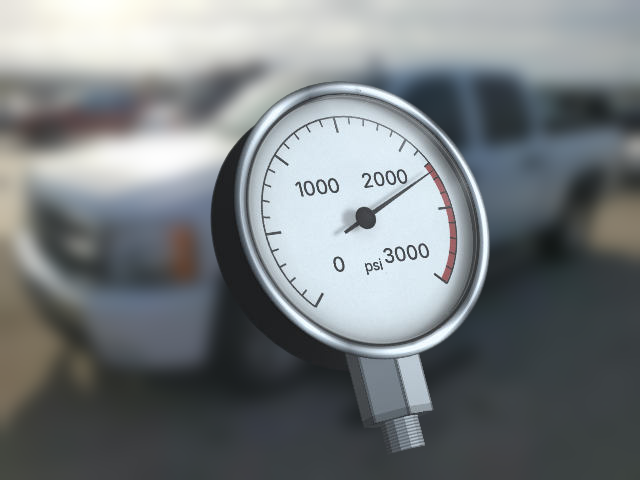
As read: psi 2250
